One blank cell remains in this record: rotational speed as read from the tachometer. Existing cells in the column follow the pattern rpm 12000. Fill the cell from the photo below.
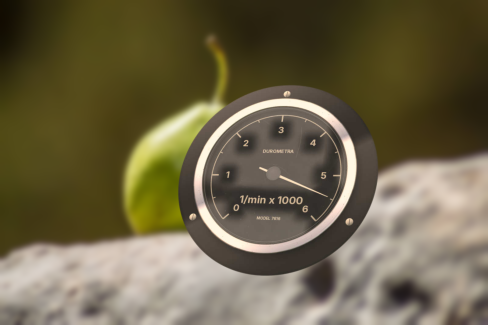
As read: rpm 5500
